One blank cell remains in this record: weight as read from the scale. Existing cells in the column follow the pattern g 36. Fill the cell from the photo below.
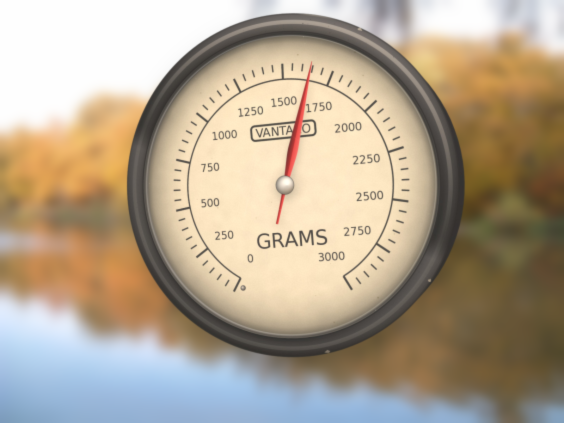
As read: g 1650
